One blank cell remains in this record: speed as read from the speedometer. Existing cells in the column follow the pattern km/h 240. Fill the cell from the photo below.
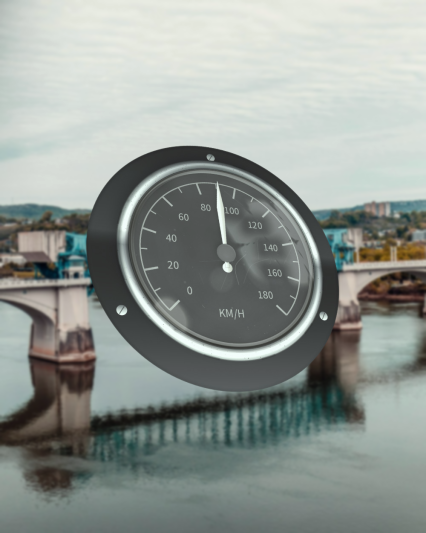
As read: km/h 90
